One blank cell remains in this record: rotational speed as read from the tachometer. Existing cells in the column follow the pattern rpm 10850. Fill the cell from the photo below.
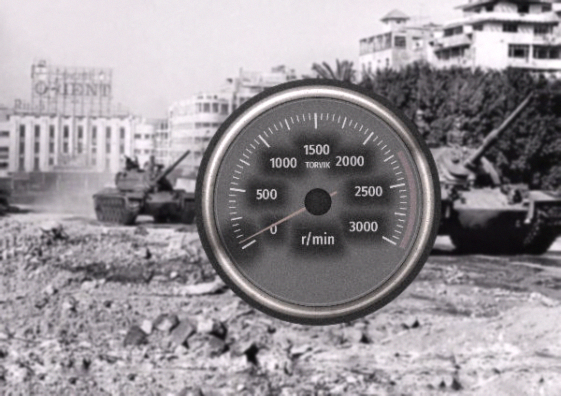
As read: rpm 50
